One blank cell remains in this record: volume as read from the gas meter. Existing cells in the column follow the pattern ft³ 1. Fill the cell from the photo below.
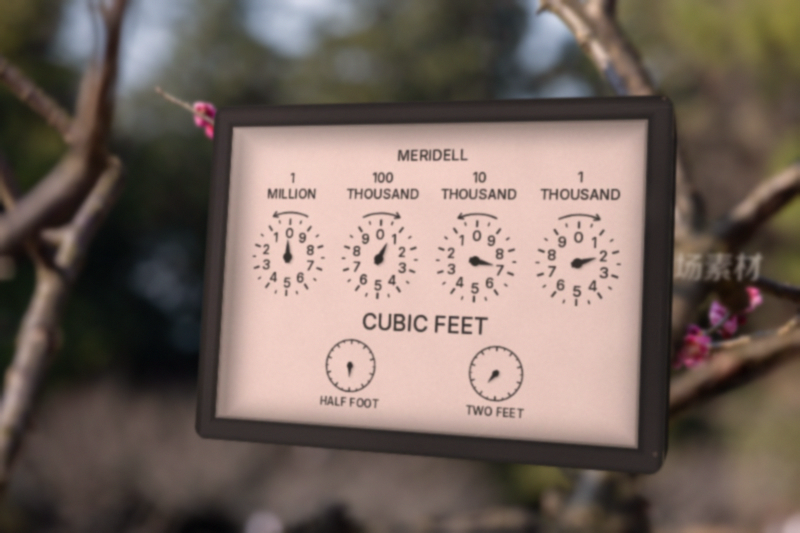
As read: ft³ 7200
